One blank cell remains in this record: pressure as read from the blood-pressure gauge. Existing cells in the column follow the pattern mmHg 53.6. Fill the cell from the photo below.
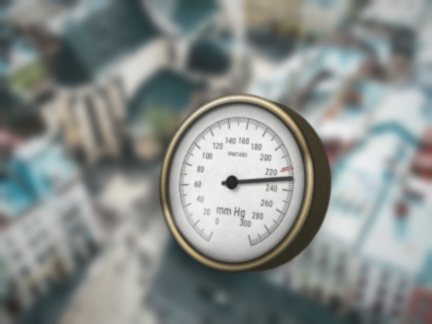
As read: mmHg 230
